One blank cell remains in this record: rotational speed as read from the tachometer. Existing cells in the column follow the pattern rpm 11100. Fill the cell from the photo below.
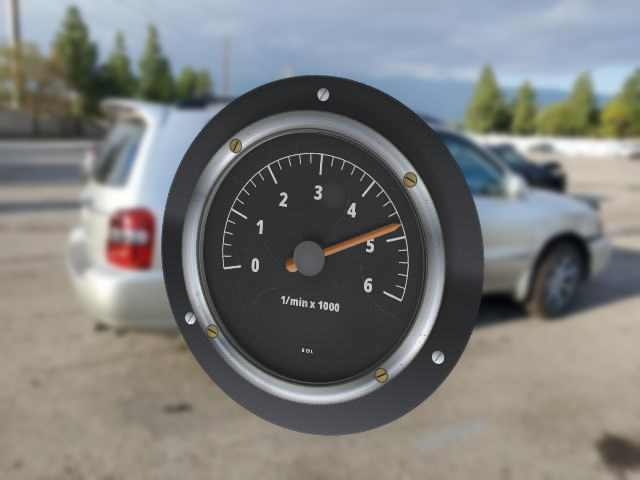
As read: rpm 4800
